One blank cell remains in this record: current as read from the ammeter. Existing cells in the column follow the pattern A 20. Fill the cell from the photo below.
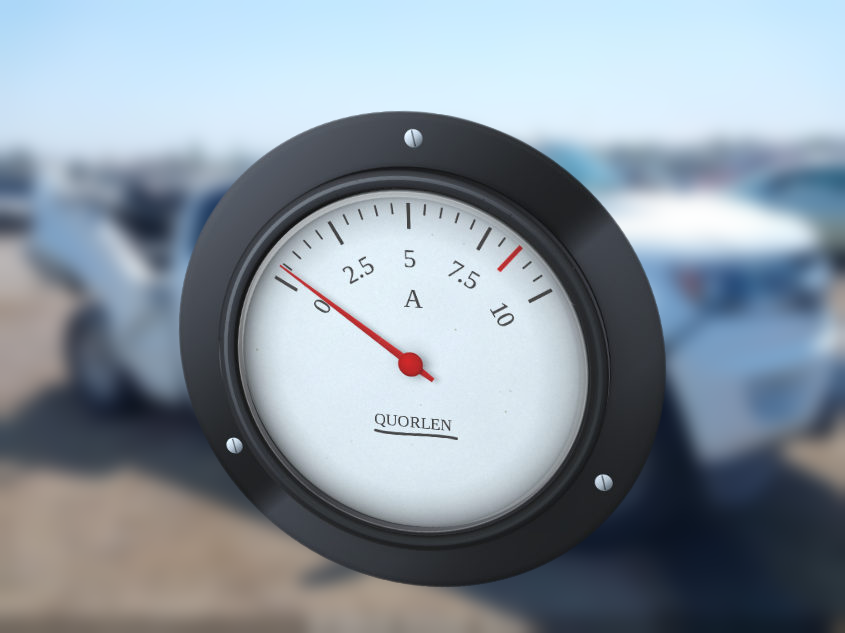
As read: A 0.5
